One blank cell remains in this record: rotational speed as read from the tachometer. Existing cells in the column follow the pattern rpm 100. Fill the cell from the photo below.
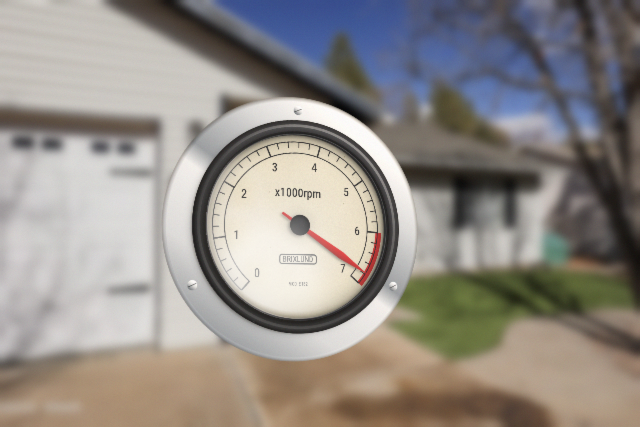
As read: rpm 6800
